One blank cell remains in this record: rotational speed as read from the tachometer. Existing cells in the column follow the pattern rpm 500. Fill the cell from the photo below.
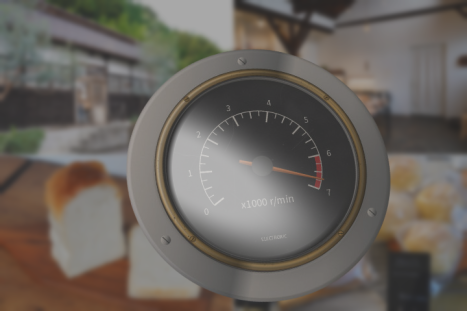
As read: rpm 6750
